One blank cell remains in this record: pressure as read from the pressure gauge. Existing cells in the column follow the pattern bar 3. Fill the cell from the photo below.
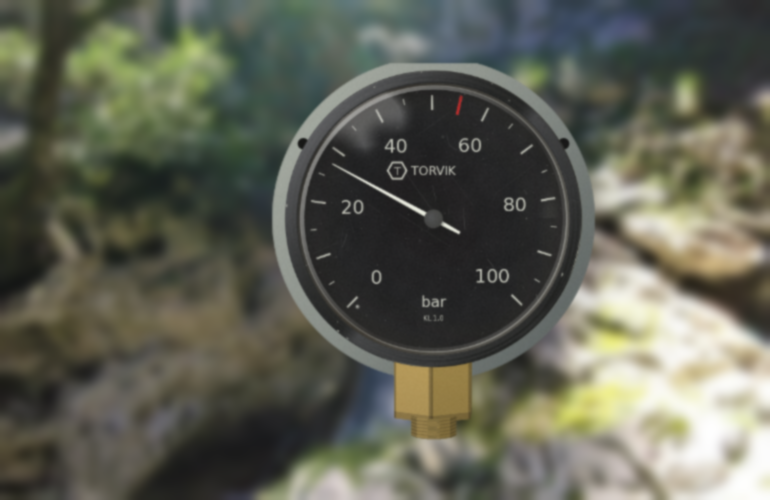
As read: bar 27.5
